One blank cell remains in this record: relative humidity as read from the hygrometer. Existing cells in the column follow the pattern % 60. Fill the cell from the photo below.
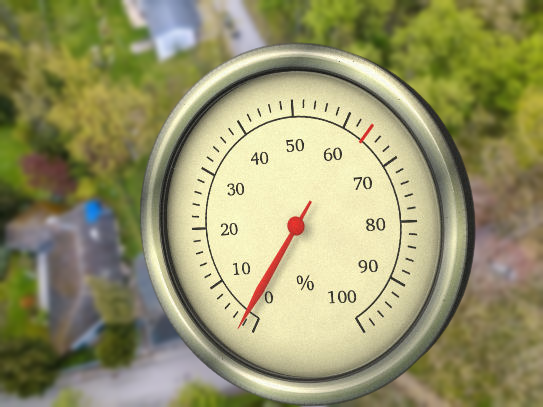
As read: % 2
